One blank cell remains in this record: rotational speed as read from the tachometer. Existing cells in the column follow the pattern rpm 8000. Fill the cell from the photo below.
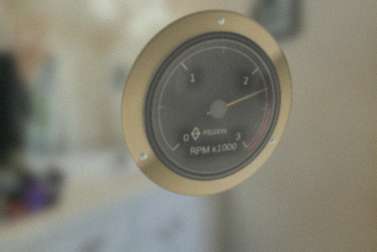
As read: rpm 2250
